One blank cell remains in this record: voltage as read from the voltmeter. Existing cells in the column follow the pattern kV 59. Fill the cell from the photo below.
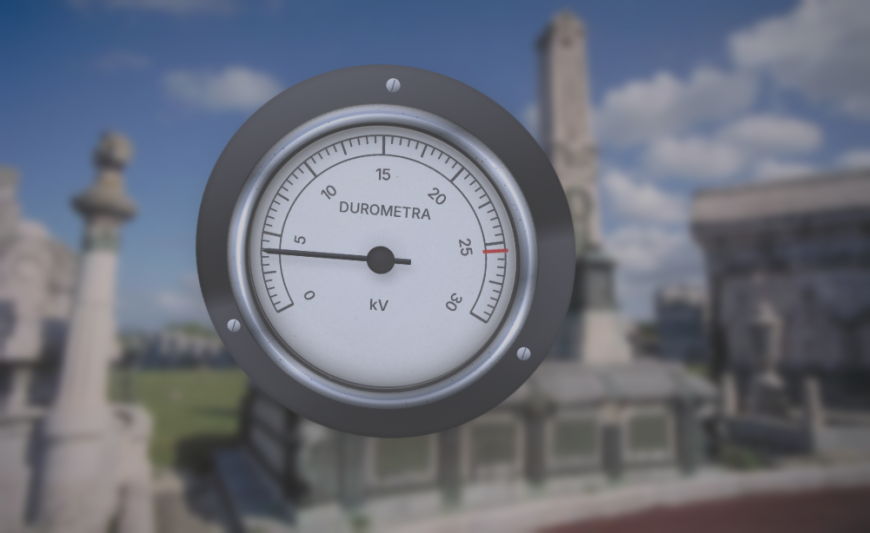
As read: kV 4
